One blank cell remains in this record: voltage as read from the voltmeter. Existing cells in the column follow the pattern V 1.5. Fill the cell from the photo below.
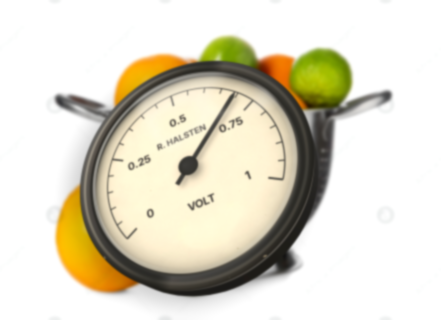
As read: V 0.7
